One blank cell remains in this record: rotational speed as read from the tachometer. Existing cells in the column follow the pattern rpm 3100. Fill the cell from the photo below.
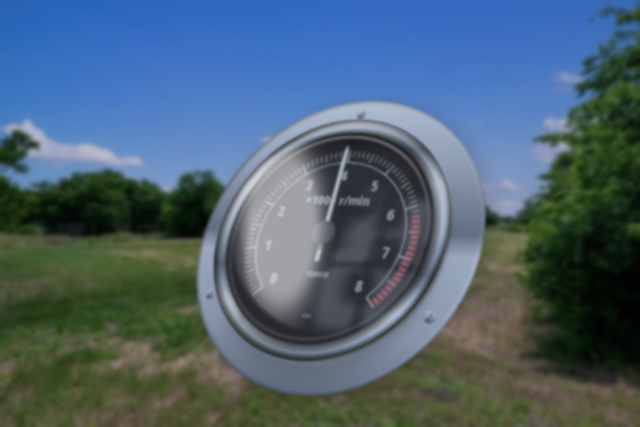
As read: rpm 4000
